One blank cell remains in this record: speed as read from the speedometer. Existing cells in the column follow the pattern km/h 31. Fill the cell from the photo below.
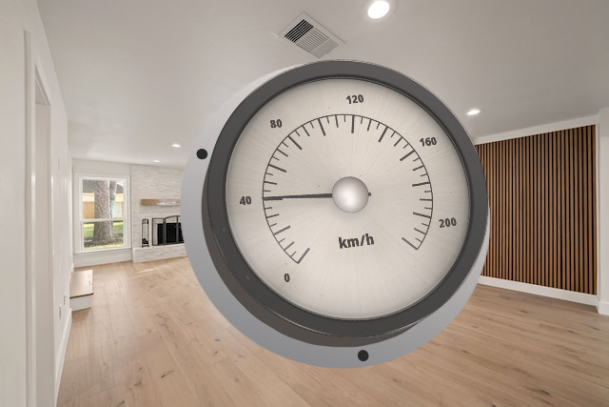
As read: km/h 40
